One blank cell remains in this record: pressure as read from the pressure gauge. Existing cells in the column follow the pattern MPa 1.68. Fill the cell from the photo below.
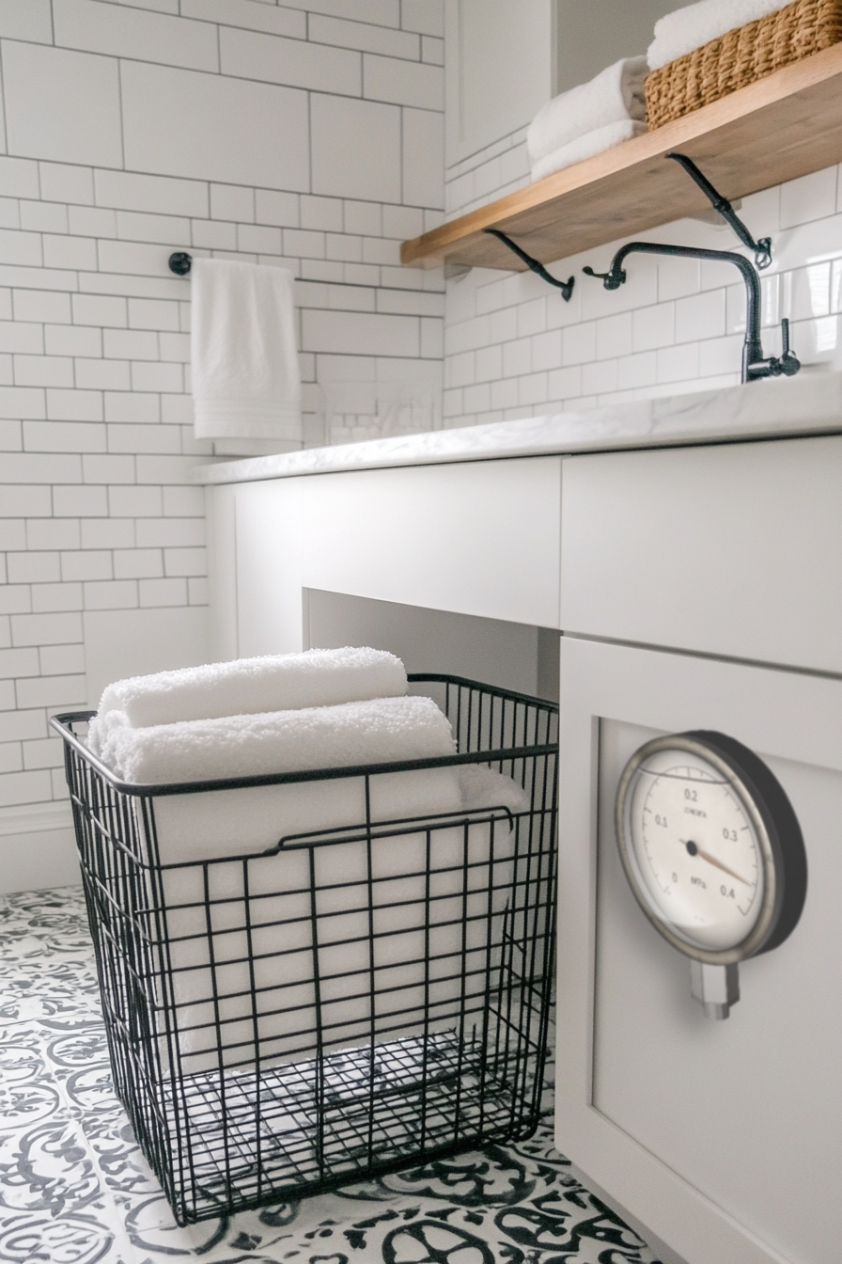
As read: MPa 0.36
